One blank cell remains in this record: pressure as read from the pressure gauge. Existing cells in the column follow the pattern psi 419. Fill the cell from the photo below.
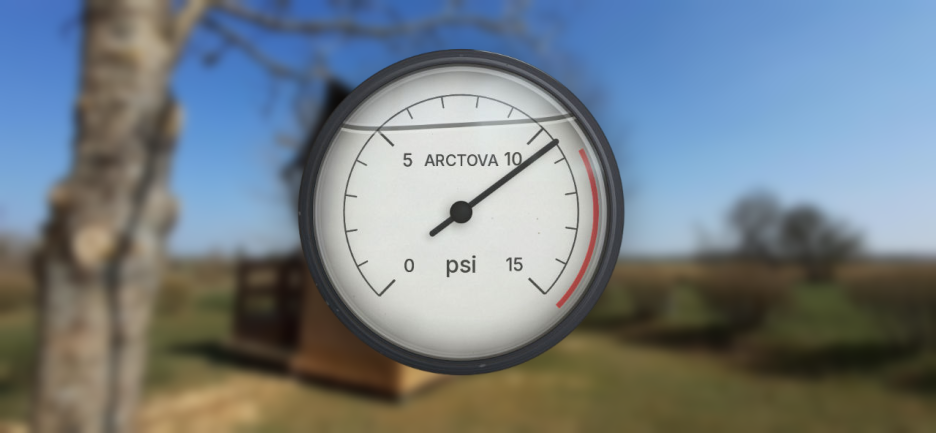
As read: psi 10.5
